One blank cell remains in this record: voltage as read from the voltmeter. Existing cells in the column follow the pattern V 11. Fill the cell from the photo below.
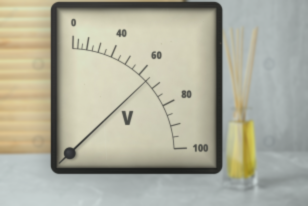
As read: V 65
